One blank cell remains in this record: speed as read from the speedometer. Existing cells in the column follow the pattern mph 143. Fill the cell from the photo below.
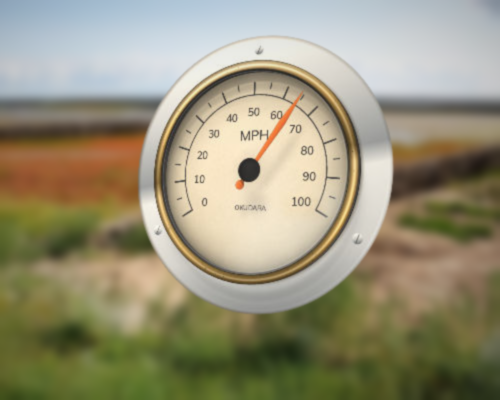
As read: mph 65
